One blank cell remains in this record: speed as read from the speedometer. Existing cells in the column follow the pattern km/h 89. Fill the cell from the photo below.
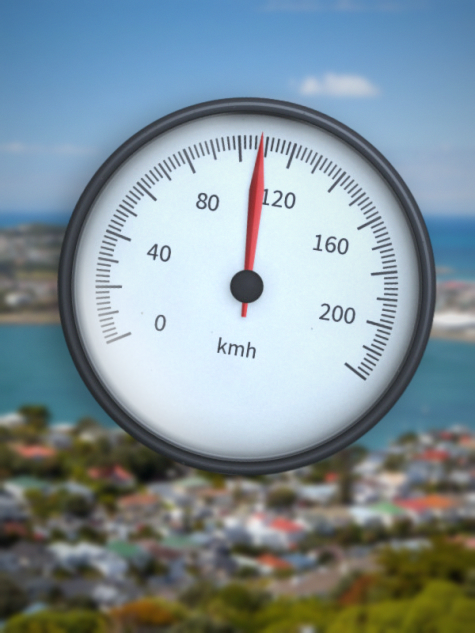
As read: km/h 108
